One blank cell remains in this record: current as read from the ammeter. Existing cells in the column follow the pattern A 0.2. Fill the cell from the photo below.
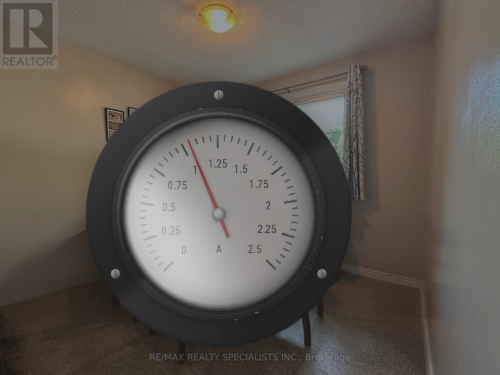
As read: A 1.05
